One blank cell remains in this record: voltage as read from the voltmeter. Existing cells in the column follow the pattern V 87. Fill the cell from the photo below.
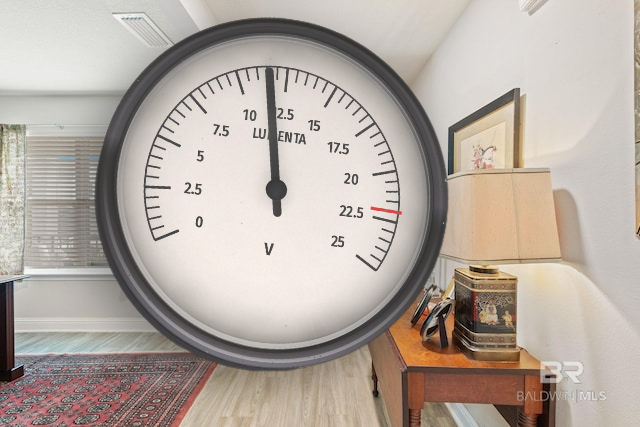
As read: V 11.5
